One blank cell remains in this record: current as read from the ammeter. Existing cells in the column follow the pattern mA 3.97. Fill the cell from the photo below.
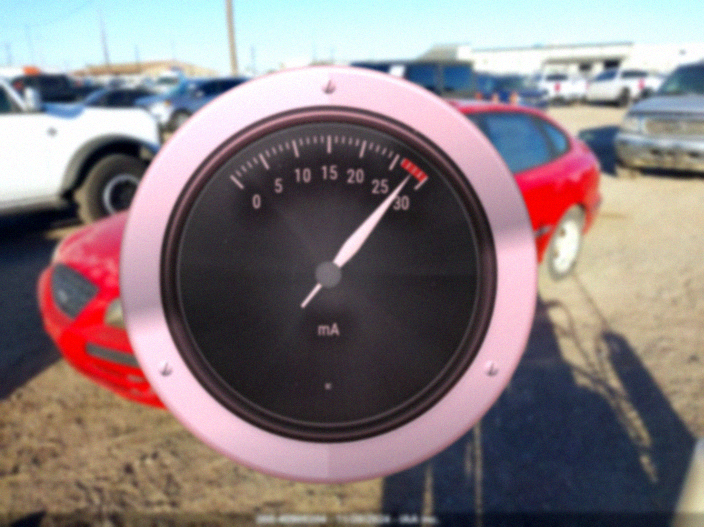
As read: mA 28
